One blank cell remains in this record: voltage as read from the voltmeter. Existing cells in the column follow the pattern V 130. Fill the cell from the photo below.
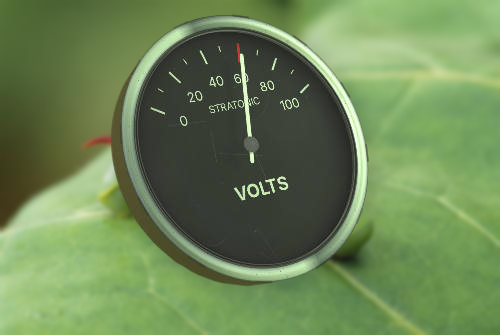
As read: V 60
